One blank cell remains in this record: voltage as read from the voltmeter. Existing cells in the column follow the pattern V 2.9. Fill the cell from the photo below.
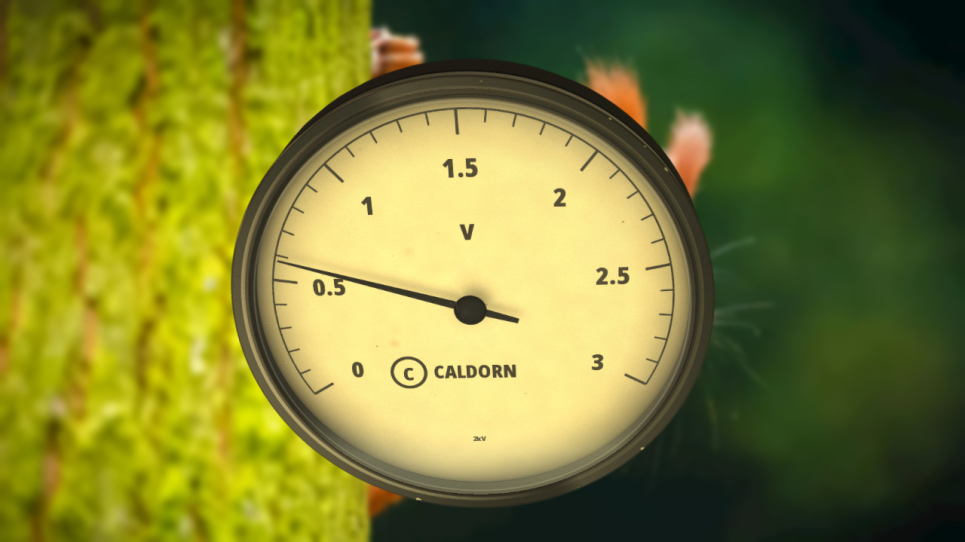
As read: V 0.6
